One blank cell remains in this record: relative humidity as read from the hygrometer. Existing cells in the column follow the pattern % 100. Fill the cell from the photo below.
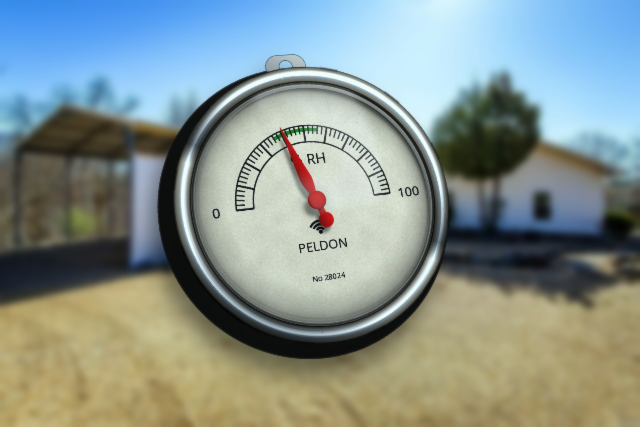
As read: % 40
